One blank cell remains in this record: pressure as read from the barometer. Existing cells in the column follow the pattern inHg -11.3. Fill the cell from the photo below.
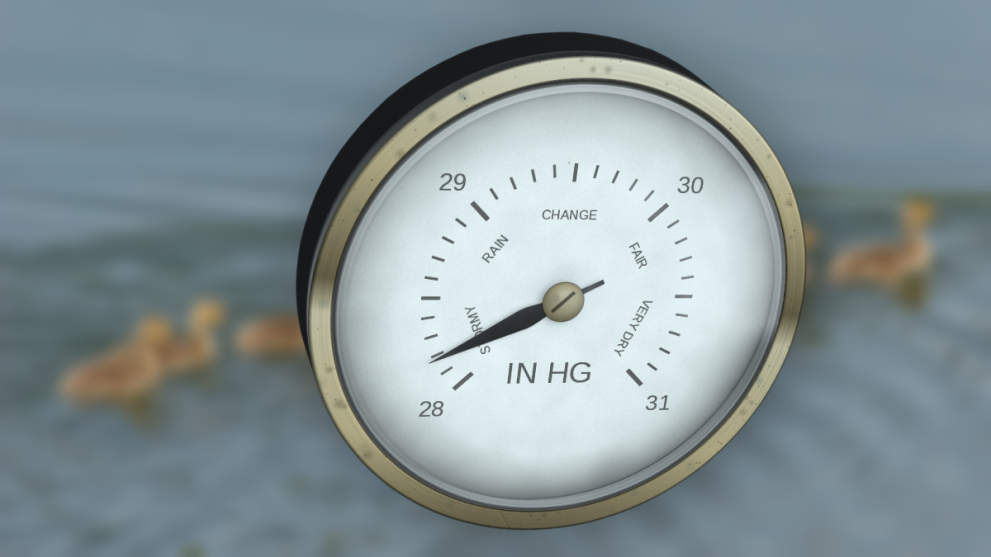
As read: inHg 28.2
